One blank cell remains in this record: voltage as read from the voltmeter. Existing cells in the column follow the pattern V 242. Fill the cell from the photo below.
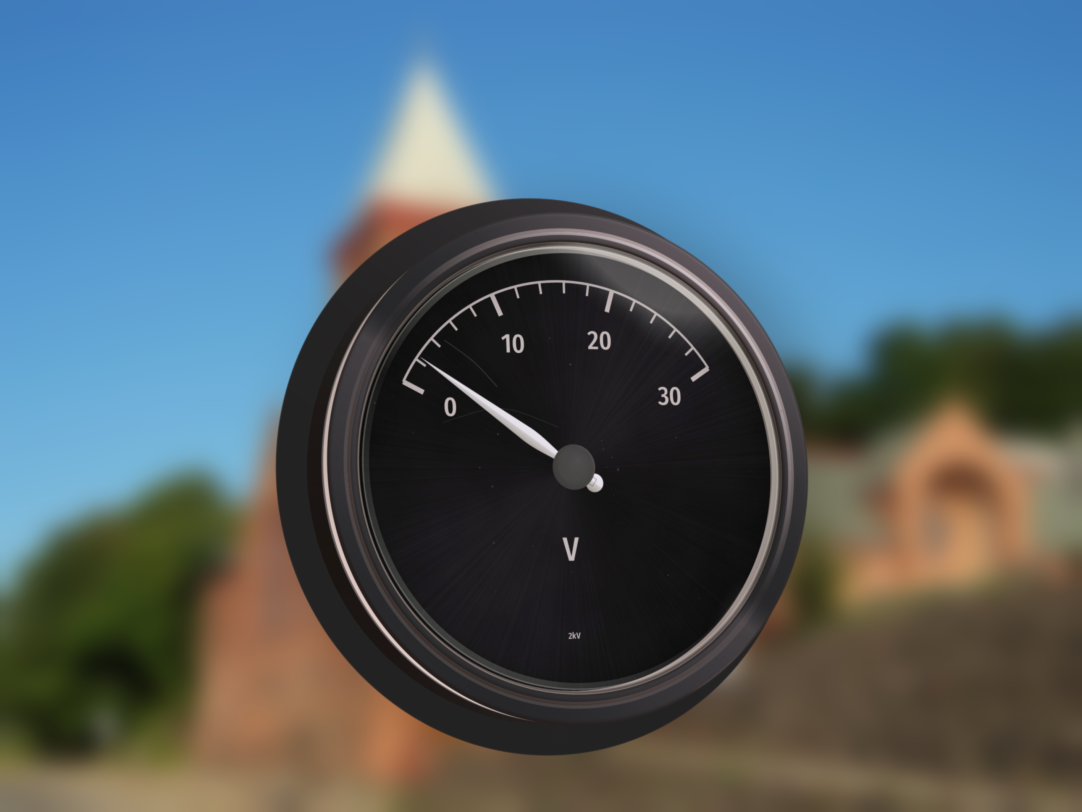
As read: V 2
